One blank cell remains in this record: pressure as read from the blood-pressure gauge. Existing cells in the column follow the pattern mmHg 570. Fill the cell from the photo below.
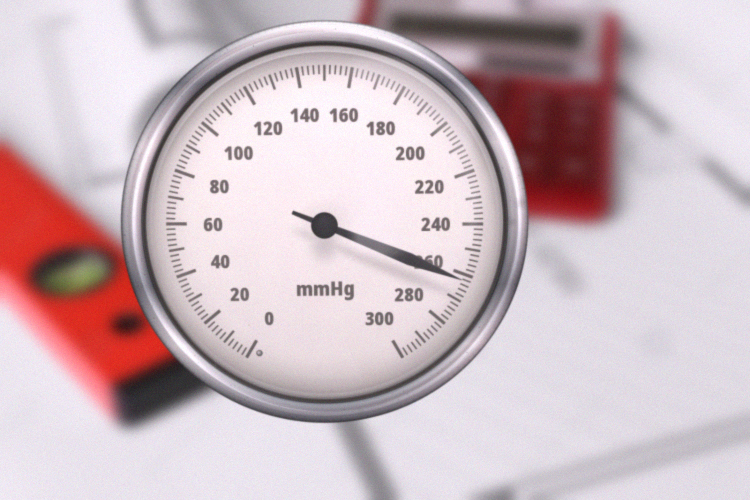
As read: mmHg 262
